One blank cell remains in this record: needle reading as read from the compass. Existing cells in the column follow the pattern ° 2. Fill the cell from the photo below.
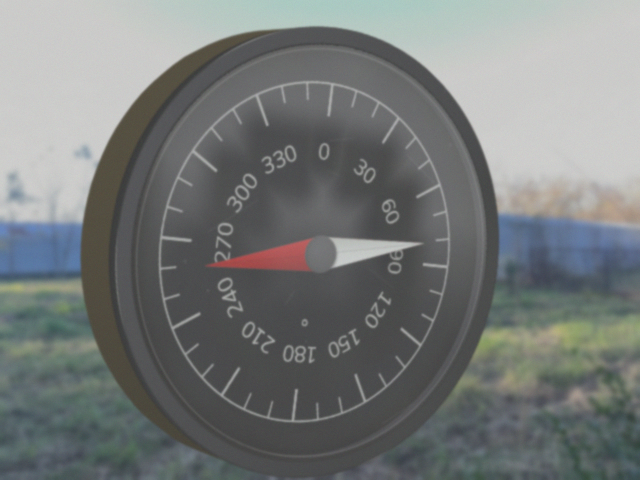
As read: ° 260
